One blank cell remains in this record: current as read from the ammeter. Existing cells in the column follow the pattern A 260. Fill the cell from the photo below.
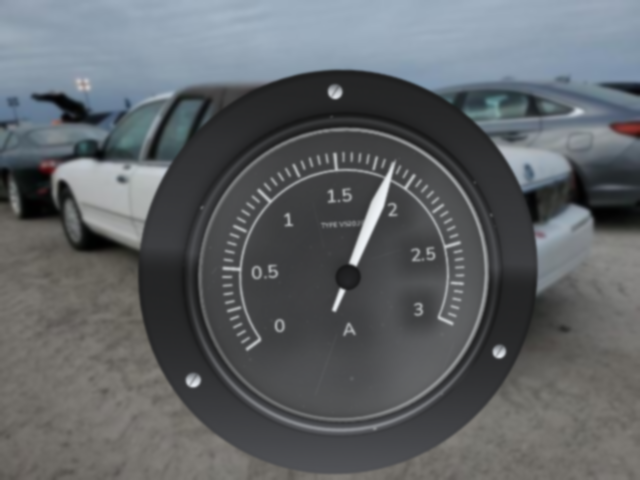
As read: A 1.85
